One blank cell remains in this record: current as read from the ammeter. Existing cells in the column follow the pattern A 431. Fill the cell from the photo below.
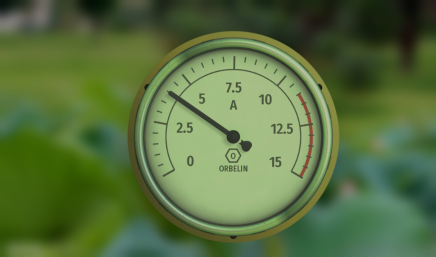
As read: A 4
